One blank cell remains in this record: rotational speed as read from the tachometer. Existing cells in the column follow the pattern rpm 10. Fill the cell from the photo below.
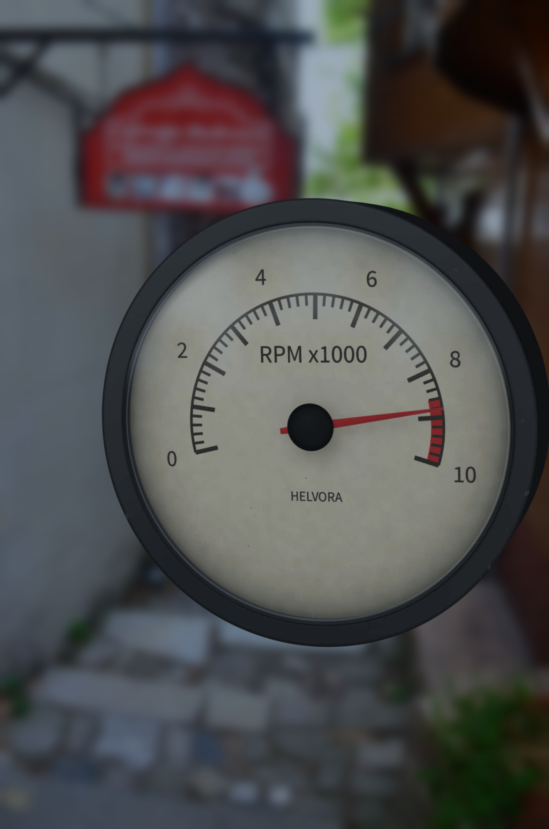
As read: rpm 8800
